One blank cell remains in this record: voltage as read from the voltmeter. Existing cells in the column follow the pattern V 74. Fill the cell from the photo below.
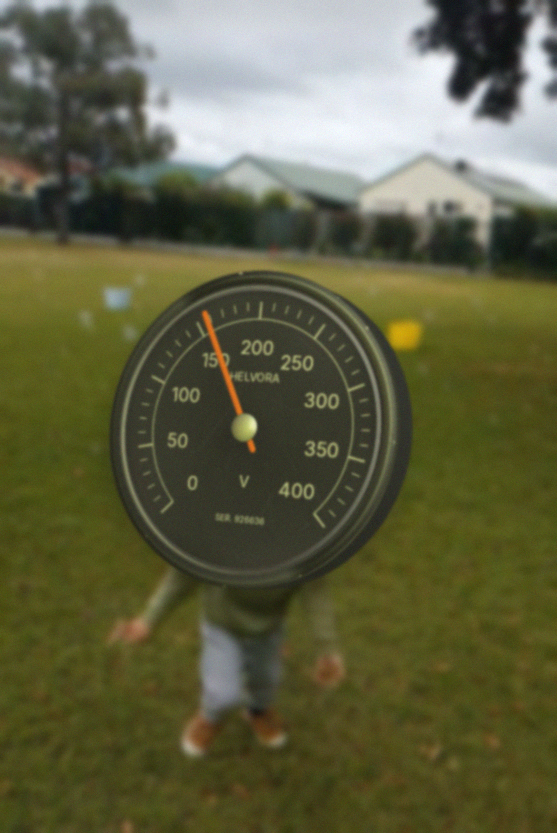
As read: V 160
